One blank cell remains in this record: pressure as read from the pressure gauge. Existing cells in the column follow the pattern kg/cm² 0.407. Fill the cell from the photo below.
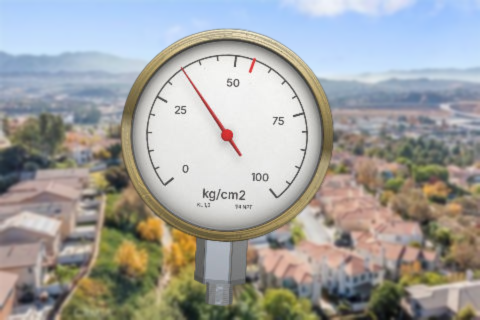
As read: kg/cm² 35
